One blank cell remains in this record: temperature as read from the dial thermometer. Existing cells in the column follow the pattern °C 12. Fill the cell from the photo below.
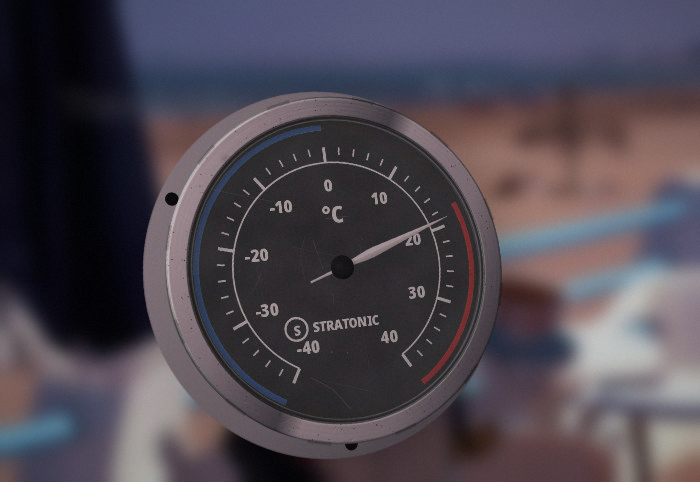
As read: °C 19
